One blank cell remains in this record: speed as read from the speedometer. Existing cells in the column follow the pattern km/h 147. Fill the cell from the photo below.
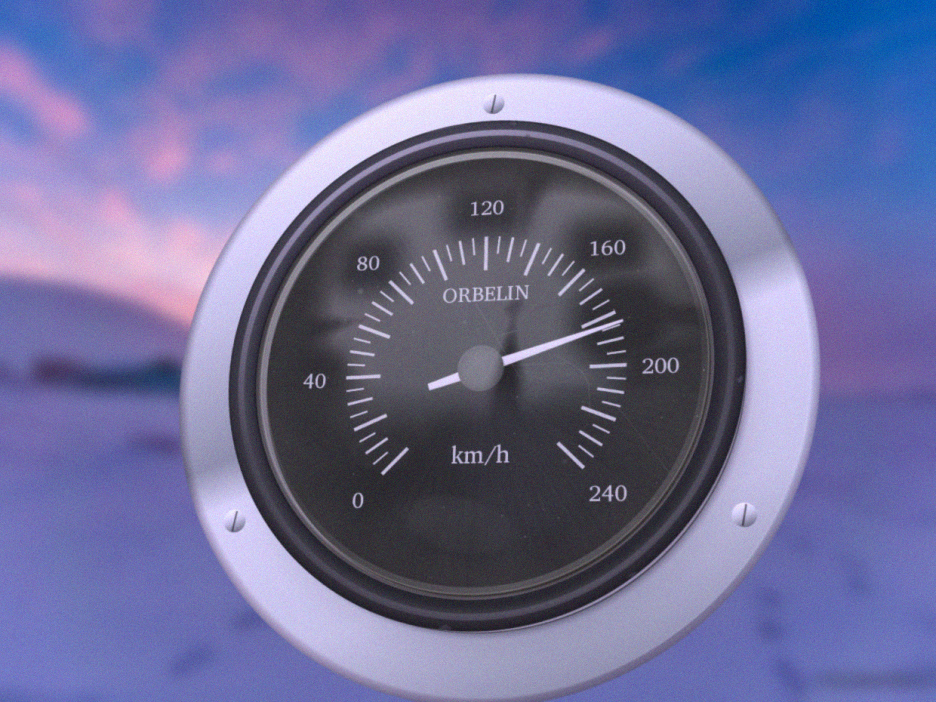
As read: km/h 185
